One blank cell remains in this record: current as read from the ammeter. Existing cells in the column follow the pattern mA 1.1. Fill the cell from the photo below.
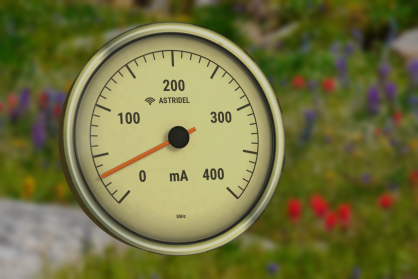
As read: mA 30
